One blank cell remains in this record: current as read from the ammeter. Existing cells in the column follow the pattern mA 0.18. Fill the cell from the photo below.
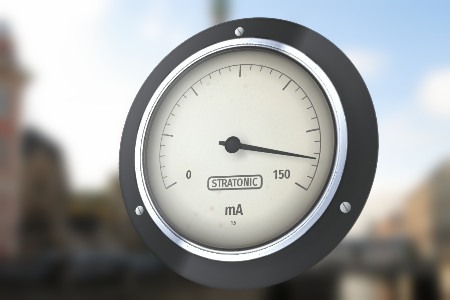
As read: mA 137.5
